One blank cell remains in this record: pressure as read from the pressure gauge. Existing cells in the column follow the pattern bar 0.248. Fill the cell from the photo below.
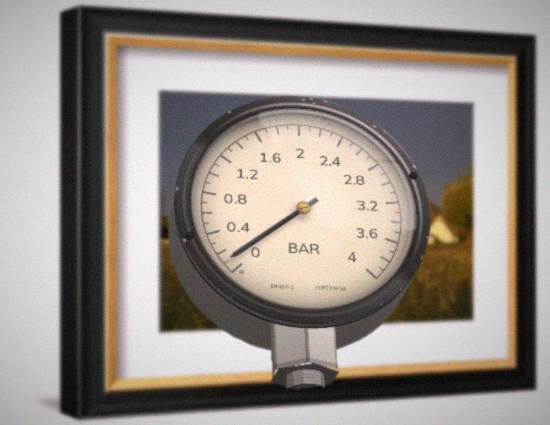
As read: bar 0.1
